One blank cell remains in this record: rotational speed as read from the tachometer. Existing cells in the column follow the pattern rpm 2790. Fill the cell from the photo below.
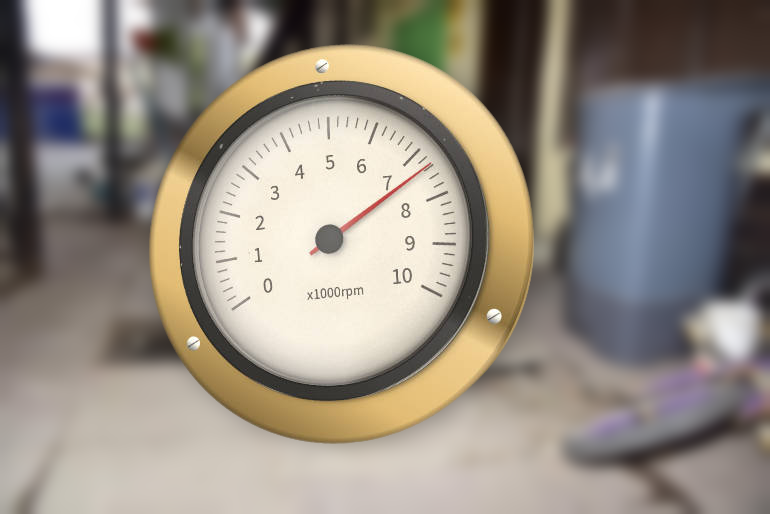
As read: rpm 7400
